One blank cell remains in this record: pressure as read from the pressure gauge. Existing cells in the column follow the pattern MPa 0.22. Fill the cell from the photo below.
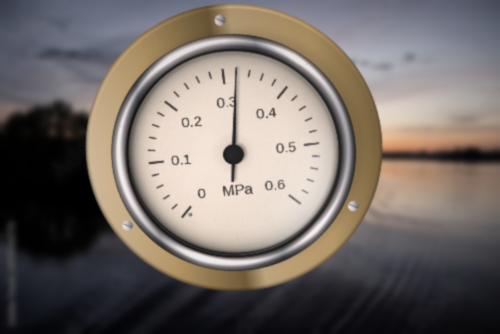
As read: MPa 0.32
